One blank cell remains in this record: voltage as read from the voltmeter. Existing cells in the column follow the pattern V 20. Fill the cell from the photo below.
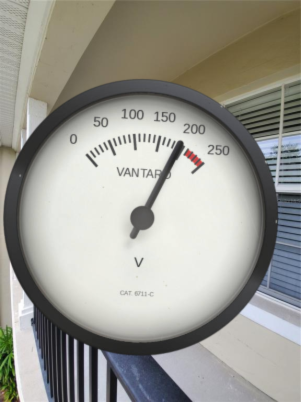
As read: V 190
